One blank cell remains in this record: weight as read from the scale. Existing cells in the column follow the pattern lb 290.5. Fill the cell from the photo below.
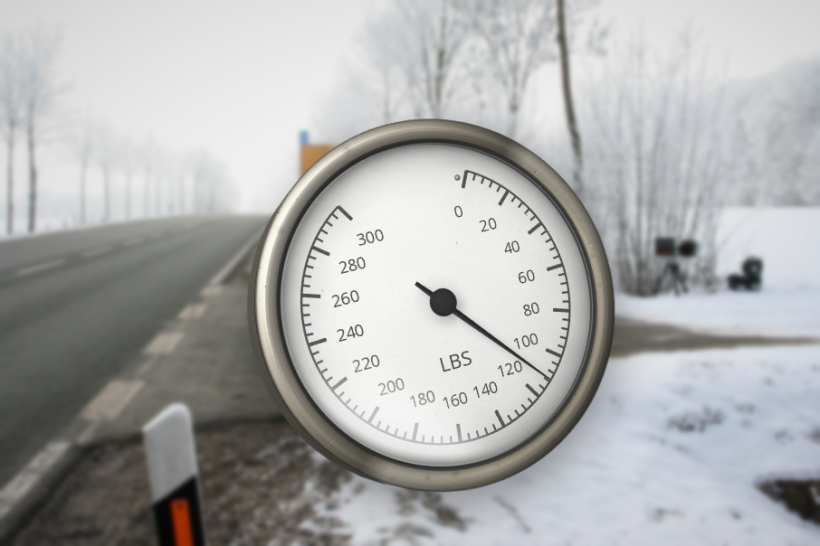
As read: lb 112
